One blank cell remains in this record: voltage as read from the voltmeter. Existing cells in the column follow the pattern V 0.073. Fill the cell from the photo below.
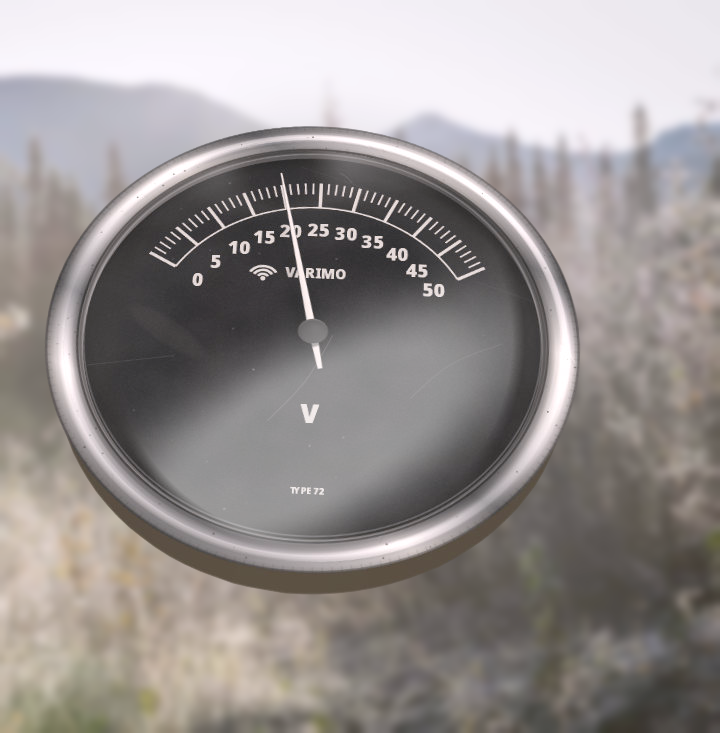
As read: V 20
